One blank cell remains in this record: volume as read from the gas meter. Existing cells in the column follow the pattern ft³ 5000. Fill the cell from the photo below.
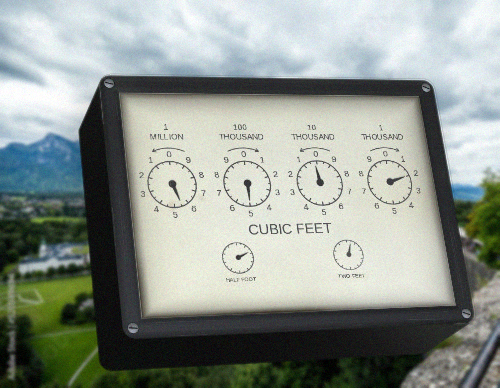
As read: ft³ 550200
